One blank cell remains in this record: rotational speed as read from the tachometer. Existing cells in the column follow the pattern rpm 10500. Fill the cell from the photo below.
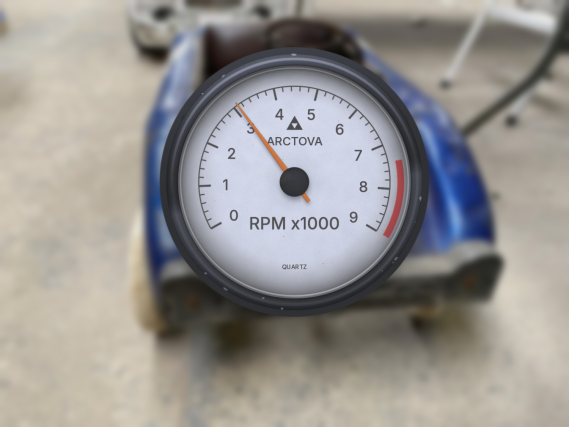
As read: rpm 3100
